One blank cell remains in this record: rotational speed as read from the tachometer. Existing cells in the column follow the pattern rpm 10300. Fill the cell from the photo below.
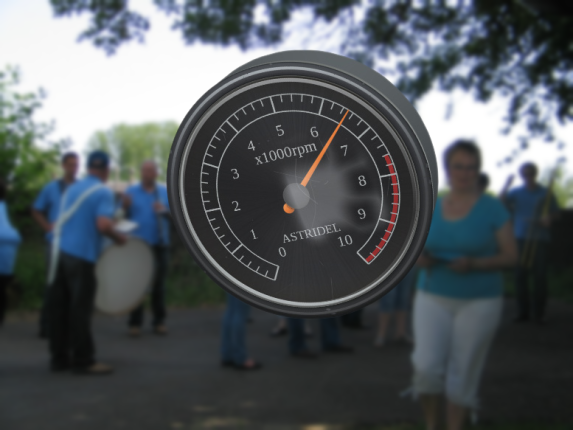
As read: rpm 6500
